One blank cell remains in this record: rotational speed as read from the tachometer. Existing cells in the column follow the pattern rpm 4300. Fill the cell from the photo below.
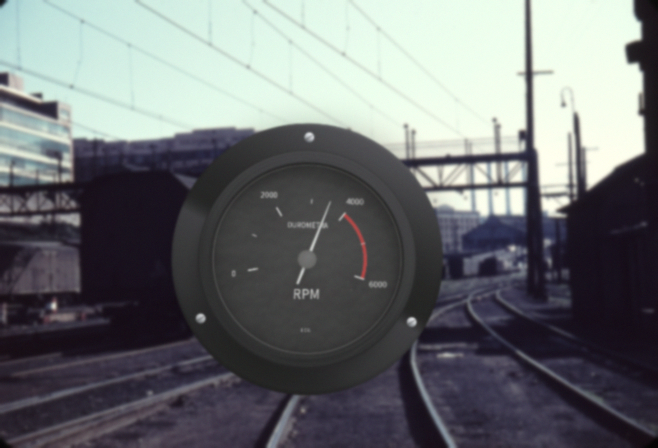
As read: rpm 3500
